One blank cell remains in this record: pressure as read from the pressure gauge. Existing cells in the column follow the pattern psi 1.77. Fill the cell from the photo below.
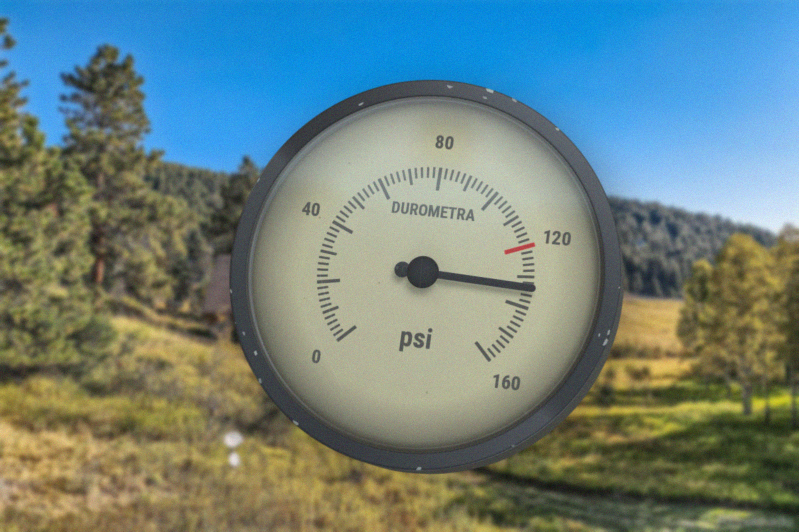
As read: psi 134
